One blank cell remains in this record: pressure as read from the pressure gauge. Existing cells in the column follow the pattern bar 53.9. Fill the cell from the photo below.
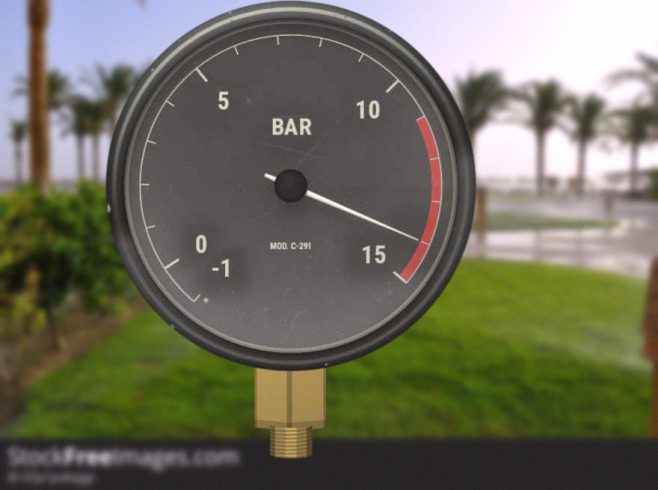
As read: bar 14
